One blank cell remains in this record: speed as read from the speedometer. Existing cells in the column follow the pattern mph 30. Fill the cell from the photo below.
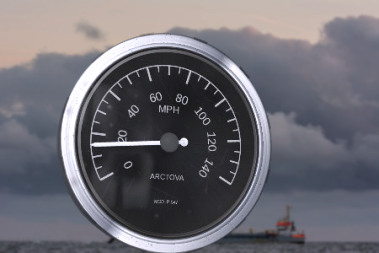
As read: mph 15
